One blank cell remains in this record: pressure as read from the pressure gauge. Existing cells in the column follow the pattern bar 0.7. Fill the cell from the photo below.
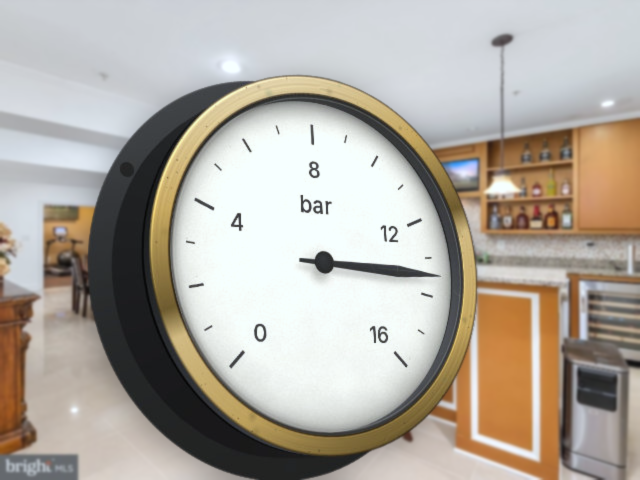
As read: bar 13.5
